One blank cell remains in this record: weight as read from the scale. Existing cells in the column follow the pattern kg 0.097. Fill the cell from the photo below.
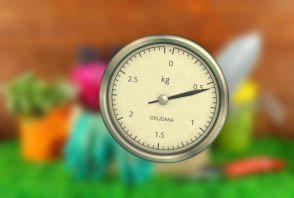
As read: kg 0.55
